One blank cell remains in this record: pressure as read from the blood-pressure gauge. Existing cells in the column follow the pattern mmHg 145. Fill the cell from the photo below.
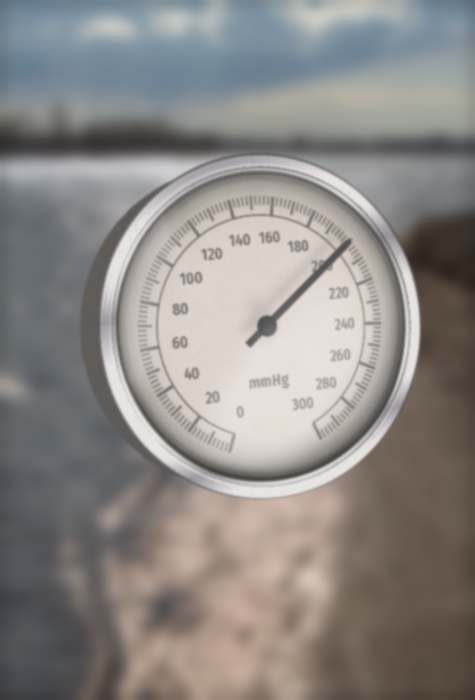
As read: mmHg 200
